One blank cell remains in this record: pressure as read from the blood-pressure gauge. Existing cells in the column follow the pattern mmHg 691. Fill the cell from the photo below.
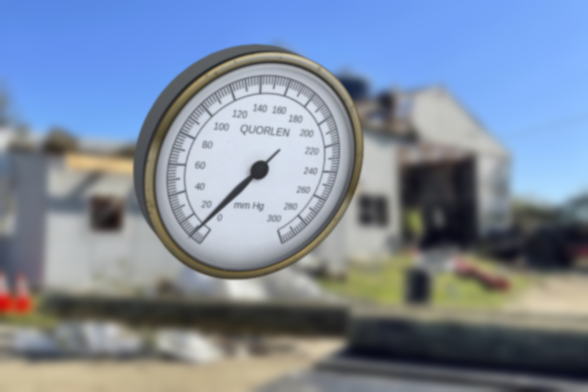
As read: mmHg 10
